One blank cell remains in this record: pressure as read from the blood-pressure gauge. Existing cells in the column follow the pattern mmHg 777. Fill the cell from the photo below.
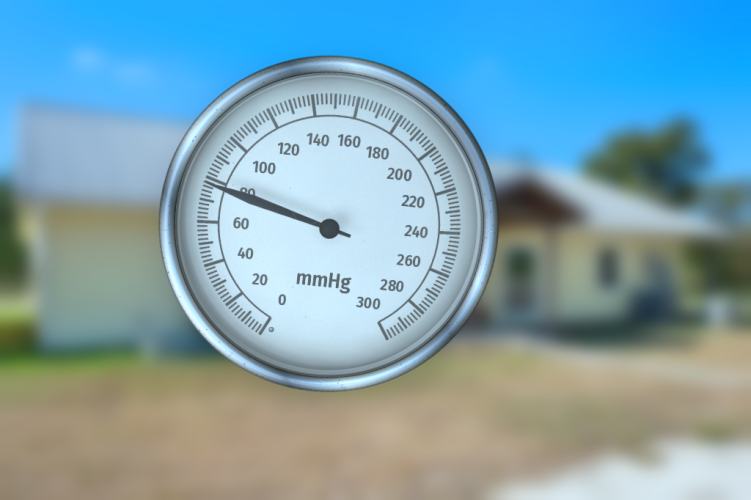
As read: mmHg 78
